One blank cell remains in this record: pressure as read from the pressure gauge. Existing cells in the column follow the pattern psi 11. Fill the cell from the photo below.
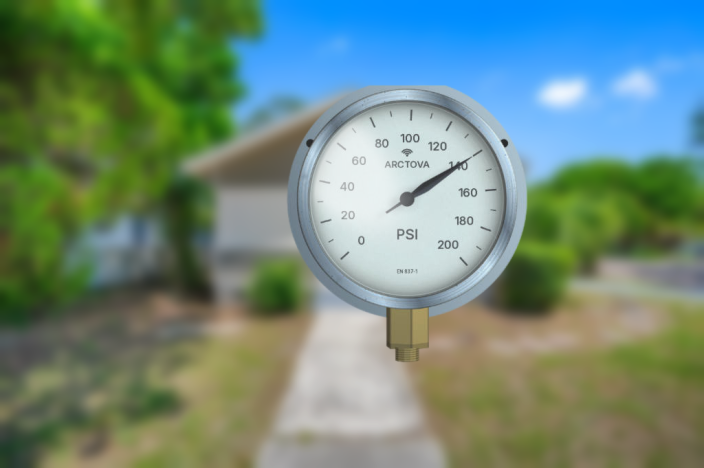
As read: psi 140
